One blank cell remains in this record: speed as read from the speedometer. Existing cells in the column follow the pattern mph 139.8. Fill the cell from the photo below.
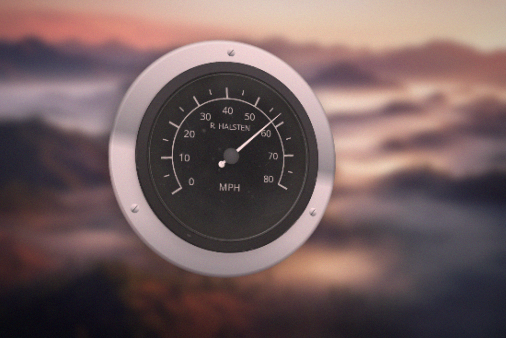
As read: mph 57.5
